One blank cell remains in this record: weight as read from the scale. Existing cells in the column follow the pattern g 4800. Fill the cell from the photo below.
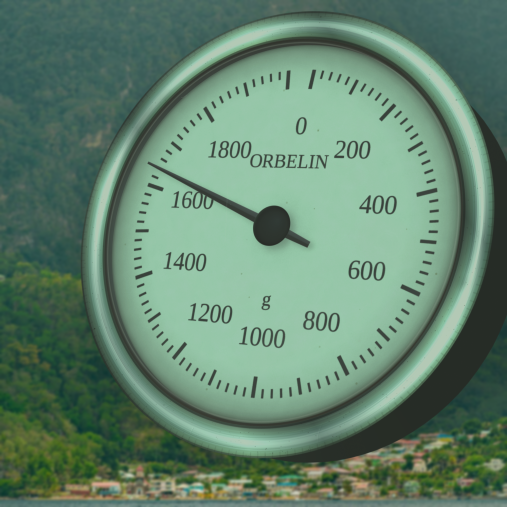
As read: g 1640
